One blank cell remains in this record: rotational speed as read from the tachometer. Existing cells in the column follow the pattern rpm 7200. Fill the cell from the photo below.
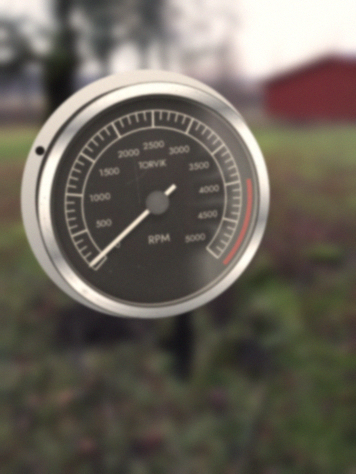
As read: rpm 100
